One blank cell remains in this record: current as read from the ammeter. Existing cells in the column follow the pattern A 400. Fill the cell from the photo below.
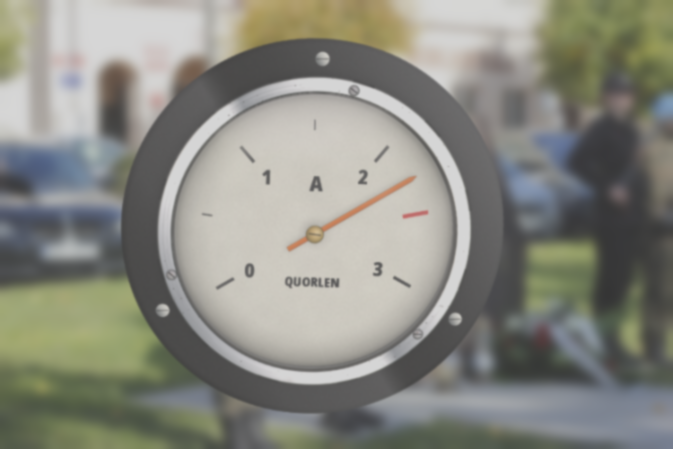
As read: A 2.25
